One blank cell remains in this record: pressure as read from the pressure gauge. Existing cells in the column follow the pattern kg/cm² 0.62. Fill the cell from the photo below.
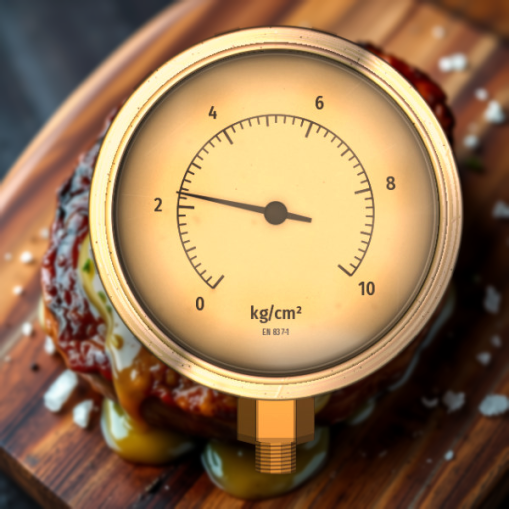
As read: kg/cm² 2.3
